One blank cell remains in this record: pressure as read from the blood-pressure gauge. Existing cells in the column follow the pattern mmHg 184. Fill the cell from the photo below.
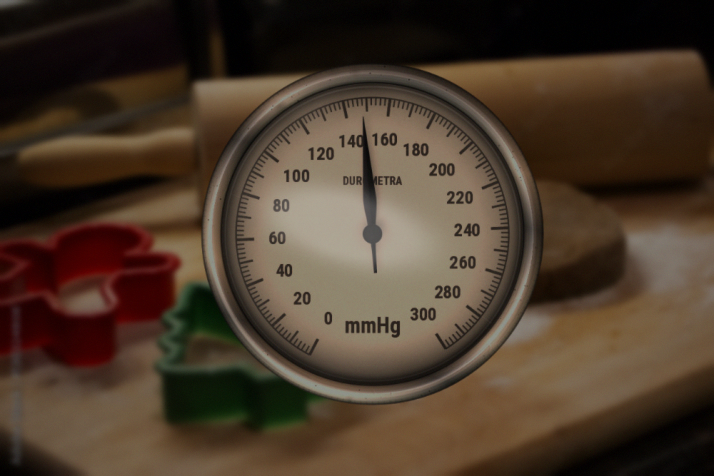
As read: mmHg 148
